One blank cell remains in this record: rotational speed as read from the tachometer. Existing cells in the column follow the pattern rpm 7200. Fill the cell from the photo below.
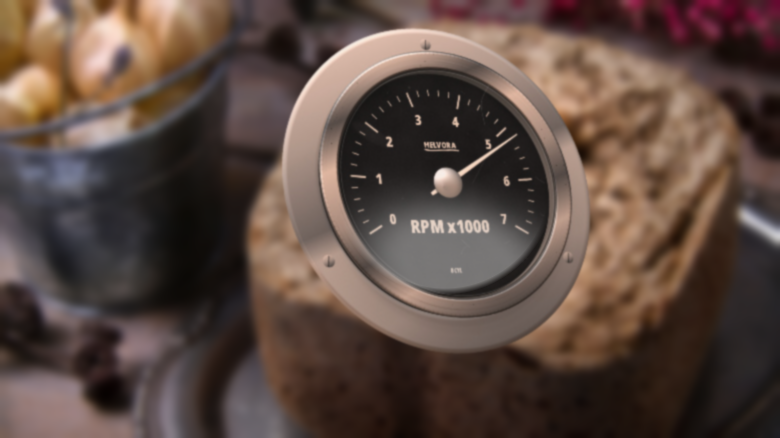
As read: rpm 5200
